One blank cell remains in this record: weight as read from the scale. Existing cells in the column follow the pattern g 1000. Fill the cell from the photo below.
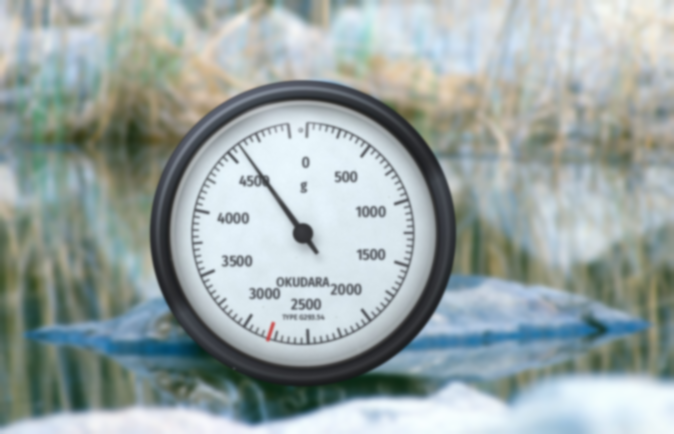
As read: g 4600
